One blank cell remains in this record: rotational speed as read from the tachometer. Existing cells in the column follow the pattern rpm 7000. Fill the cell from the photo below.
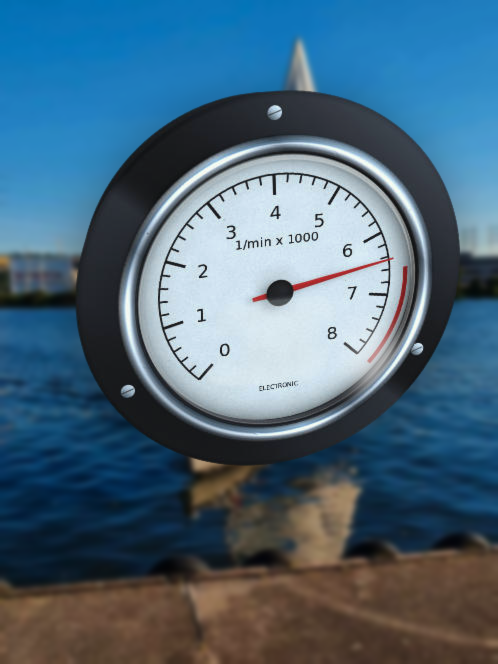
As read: rpm 6400
